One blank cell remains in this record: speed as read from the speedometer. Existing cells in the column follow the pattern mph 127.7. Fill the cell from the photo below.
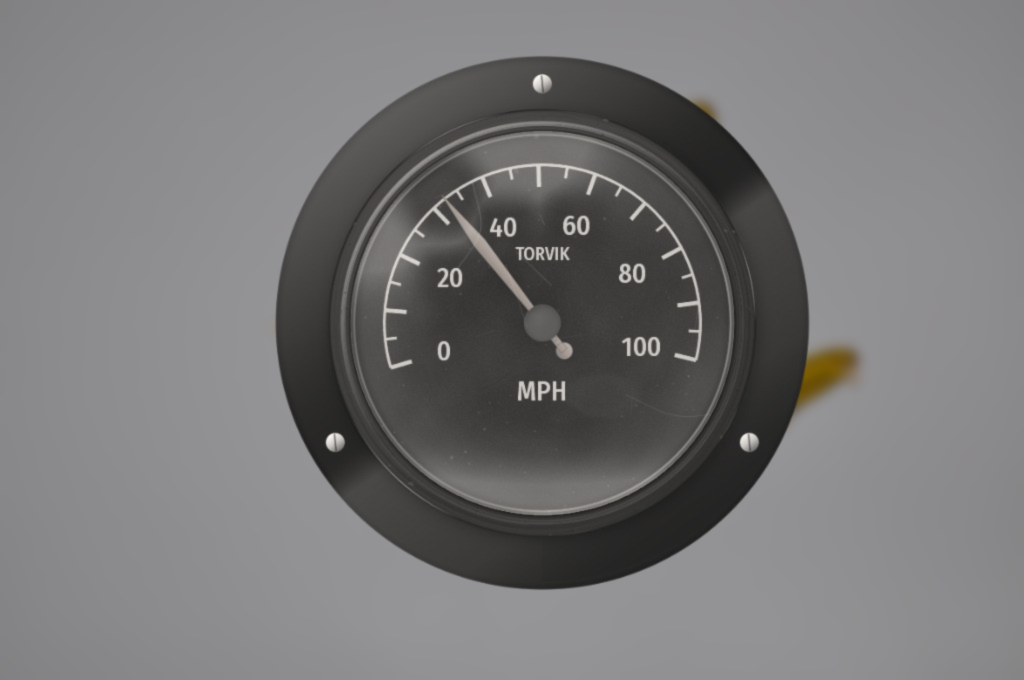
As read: mph 32.5
